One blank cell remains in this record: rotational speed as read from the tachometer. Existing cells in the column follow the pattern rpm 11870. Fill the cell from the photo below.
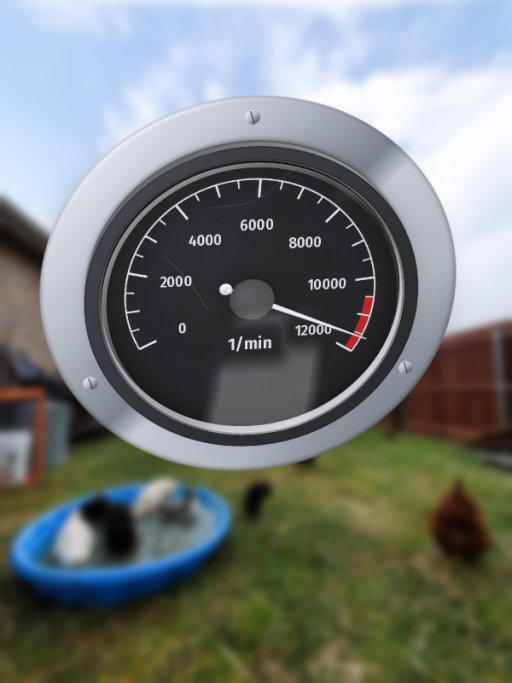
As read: rpm 11500
